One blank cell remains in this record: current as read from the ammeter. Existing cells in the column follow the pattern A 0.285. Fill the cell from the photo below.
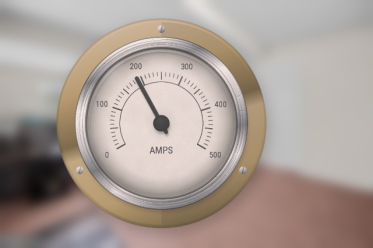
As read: A 190
